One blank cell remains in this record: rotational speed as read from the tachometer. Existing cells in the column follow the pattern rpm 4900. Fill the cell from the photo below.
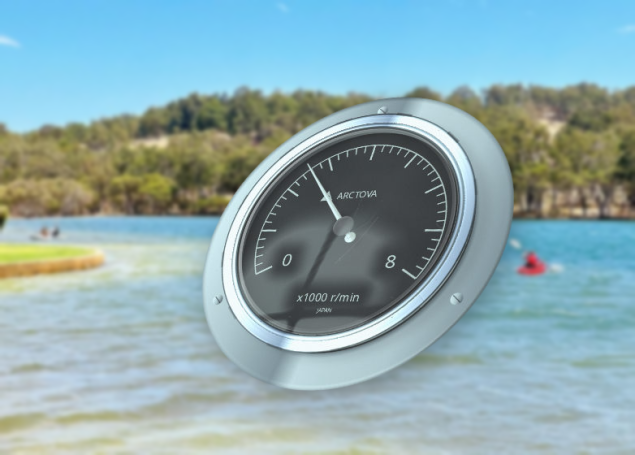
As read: rpm 2600
